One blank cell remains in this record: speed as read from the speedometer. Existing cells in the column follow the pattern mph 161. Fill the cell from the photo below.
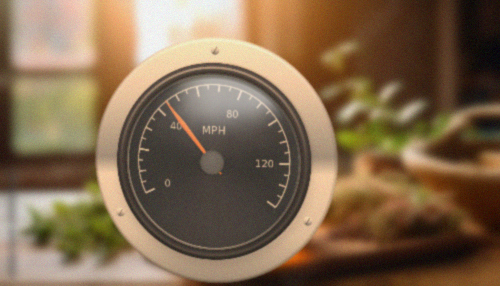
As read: mph 45
